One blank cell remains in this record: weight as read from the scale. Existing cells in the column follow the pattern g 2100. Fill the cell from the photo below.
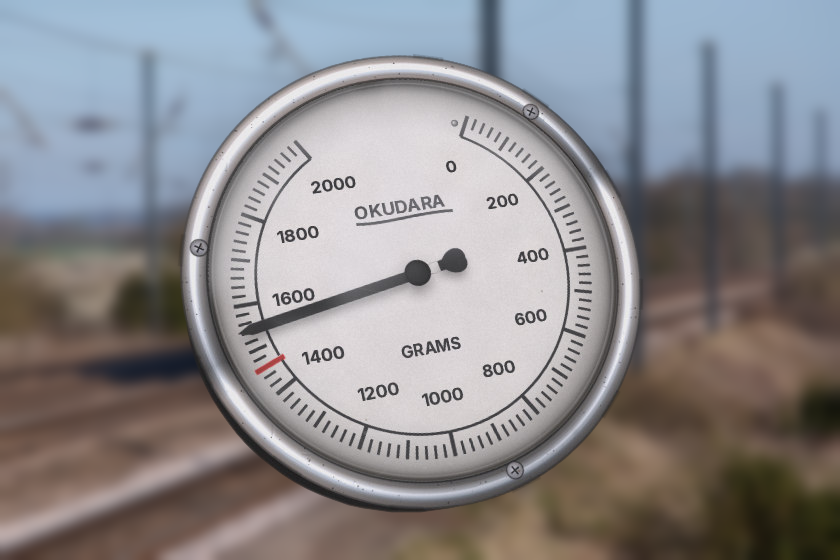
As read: g 1540
